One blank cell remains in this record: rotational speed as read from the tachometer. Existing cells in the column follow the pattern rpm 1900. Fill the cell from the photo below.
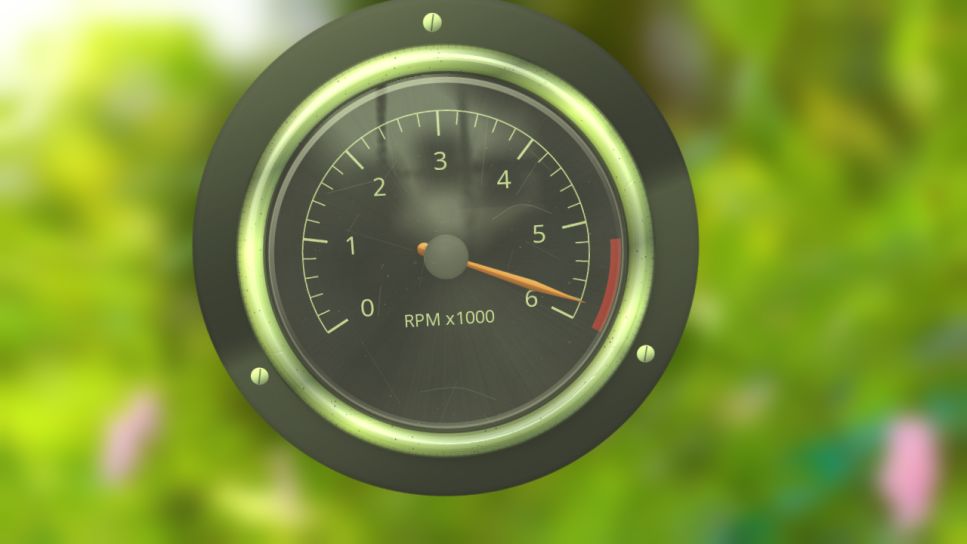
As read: rpm 5800
